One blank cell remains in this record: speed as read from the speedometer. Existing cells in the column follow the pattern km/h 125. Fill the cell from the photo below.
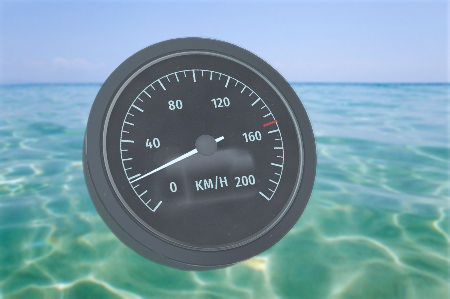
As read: km/h 17.5
